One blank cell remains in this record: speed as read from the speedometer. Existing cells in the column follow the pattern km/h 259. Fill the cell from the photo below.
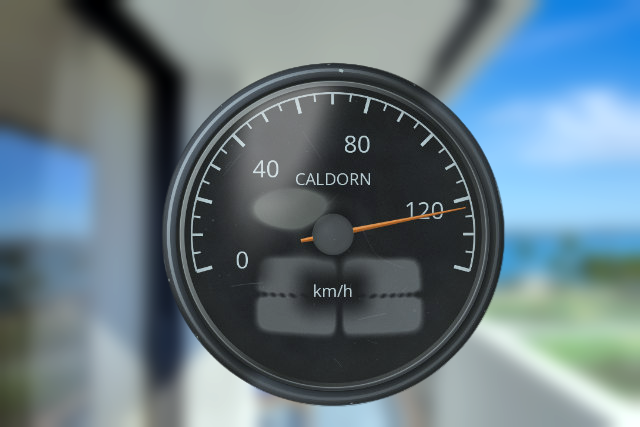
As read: km/h 122.5
